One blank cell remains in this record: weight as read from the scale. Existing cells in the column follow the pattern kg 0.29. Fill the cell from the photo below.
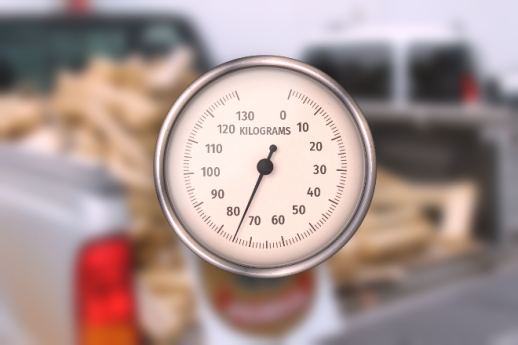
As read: kg 75
